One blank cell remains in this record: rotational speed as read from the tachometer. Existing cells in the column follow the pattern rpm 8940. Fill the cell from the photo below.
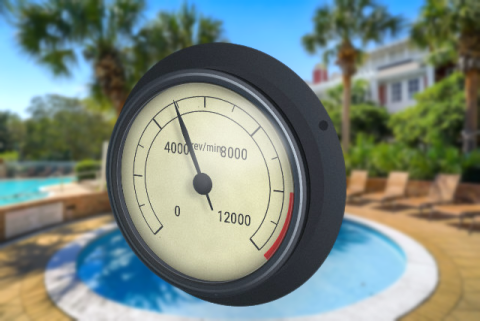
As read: rpm 5000
